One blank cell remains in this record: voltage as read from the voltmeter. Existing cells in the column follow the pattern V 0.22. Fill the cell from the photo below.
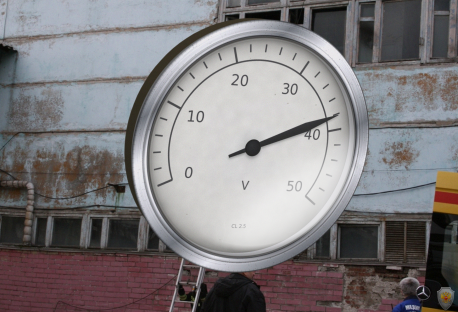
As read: V 38
